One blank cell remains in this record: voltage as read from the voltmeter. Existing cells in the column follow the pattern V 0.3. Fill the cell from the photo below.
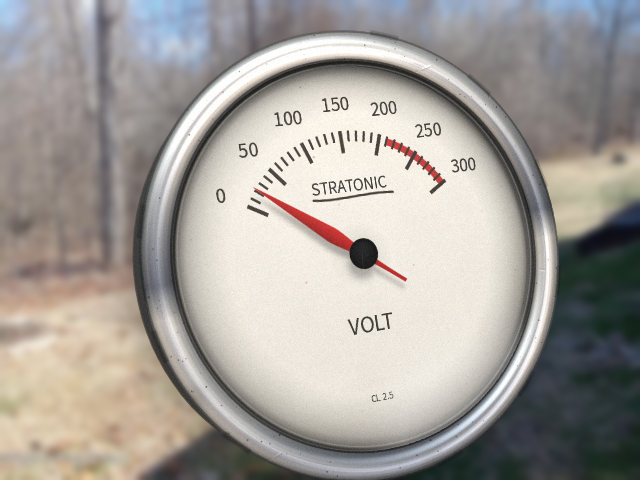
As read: V 20
